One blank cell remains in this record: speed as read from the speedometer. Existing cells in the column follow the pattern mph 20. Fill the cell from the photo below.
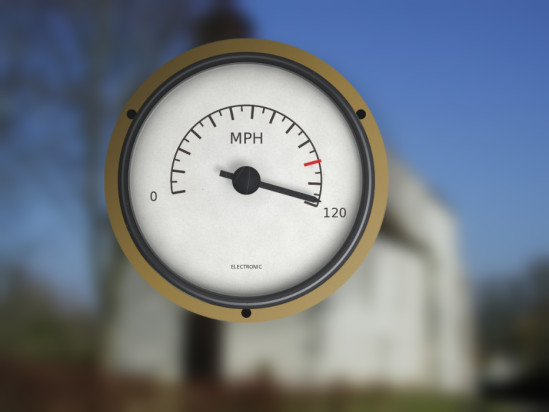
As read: mph 117.5
